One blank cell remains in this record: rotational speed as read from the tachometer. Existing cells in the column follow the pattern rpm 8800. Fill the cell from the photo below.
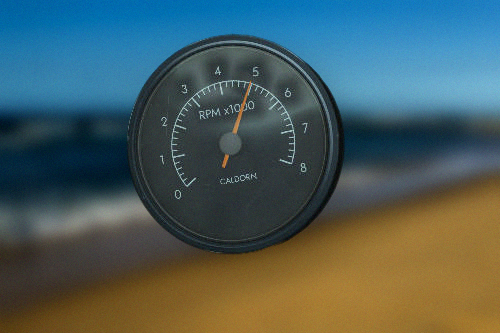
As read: rpm 5000
